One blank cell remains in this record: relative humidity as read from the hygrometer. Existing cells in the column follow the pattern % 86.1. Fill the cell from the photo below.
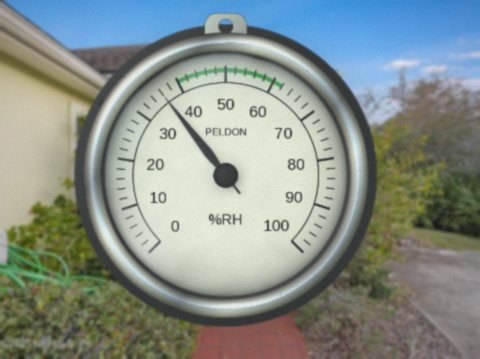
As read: % 36
